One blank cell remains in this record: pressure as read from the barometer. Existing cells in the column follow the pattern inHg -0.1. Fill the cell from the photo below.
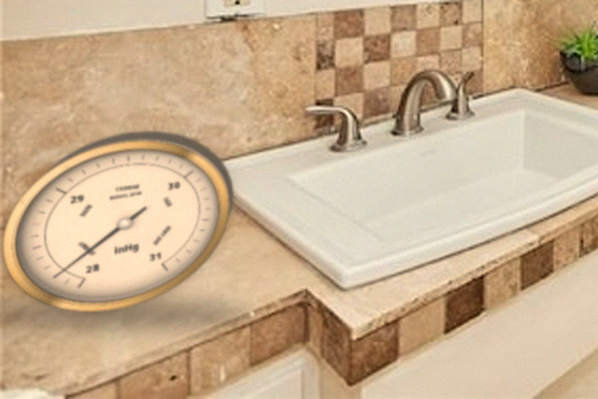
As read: inHg 28.2
